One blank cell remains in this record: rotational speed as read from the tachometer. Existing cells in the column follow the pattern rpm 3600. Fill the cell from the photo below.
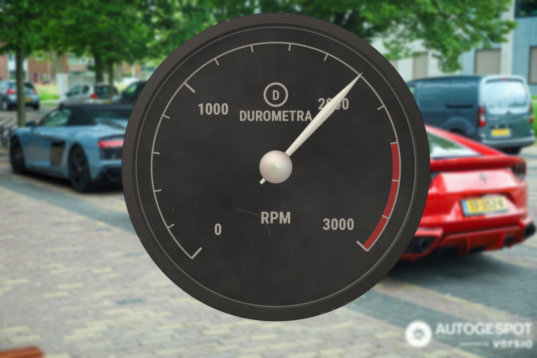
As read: rpm 2000
